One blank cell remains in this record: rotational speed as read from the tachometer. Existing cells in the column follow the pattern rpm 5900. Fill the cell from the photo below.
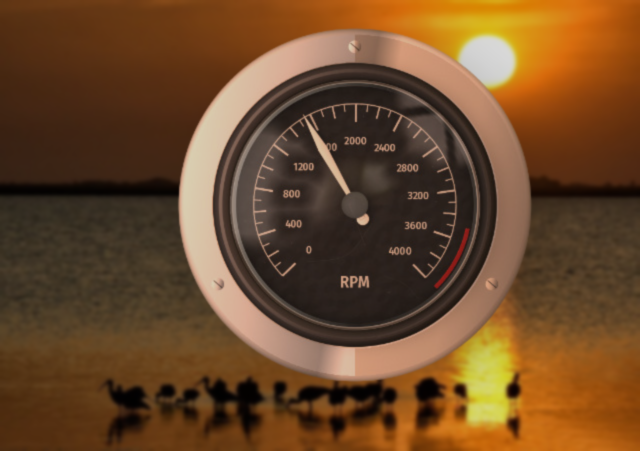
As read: rpm 1550
